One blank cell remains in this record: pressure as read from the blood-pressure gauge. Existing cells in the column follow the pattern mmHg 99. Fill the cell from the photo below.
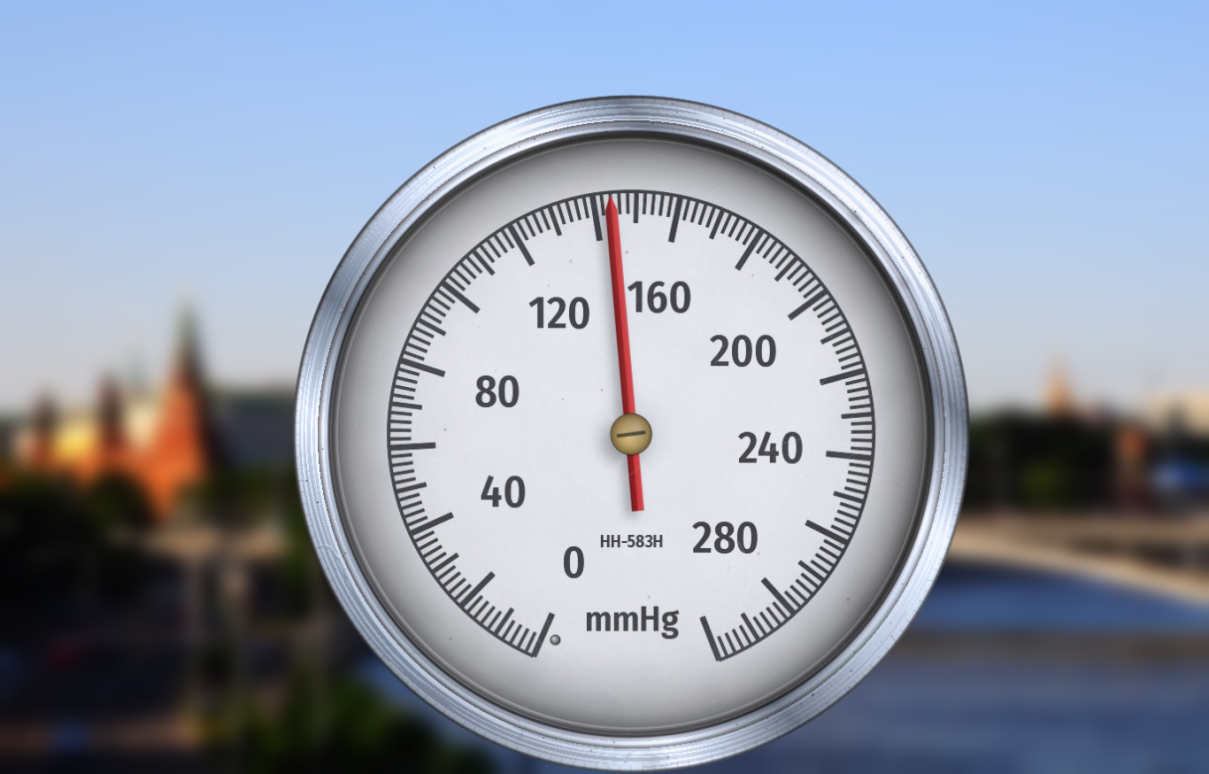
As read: mmHg 144
